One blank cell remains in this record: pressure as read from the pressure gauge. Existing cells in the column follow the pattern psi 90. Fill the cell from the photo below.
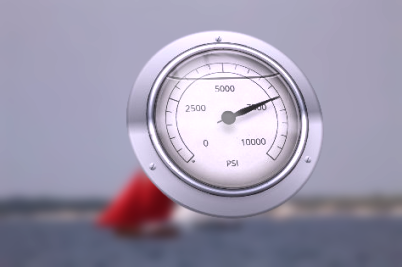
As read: psi 7500
